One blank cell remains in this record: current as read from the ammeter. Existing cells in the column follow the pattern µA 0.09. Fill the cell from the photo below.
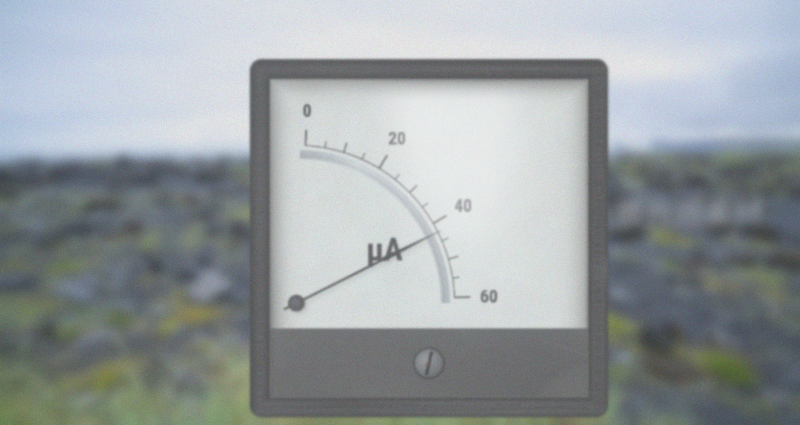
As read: µA 42.5
